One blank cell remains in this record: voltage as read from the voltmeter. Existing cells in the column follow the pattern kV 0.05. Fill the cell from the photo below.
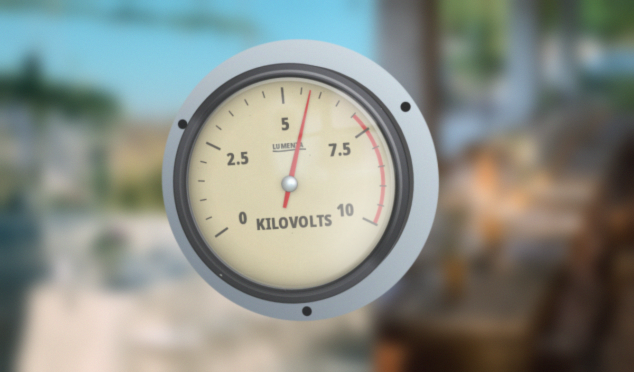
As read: kV 5.75
